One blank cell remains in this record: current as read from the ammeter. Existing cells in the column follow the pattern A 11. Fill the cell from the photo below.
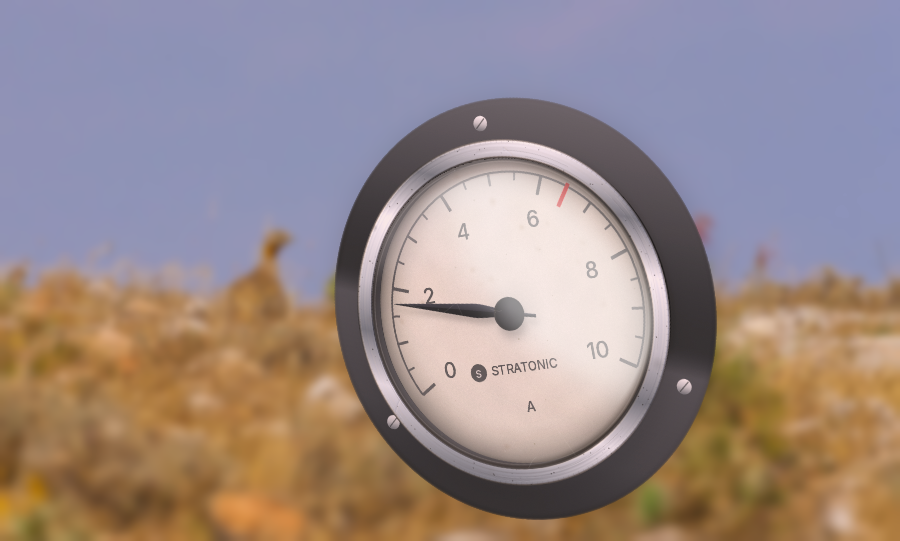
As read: A 1.75
